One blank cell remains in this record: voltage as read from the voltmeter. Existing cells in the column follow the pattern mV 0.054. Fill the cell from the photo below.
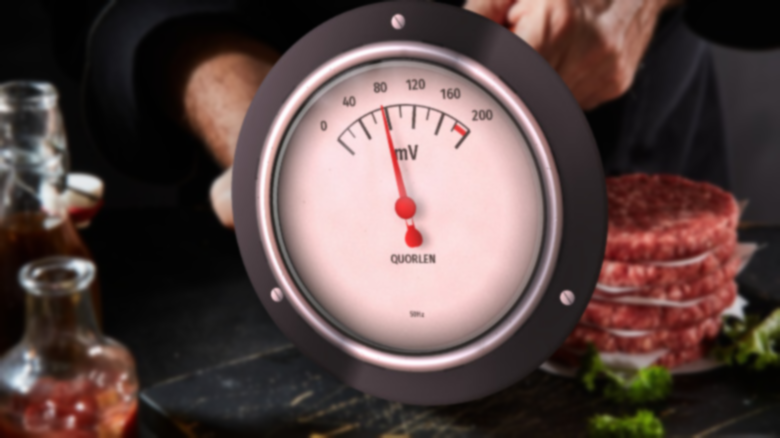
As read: mV 80
